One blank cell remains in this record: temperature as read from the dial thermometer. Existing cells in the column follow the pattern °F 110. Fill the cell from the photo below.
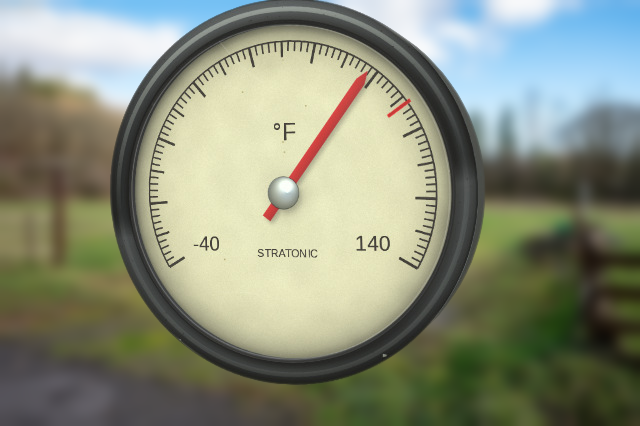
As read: °F 78
